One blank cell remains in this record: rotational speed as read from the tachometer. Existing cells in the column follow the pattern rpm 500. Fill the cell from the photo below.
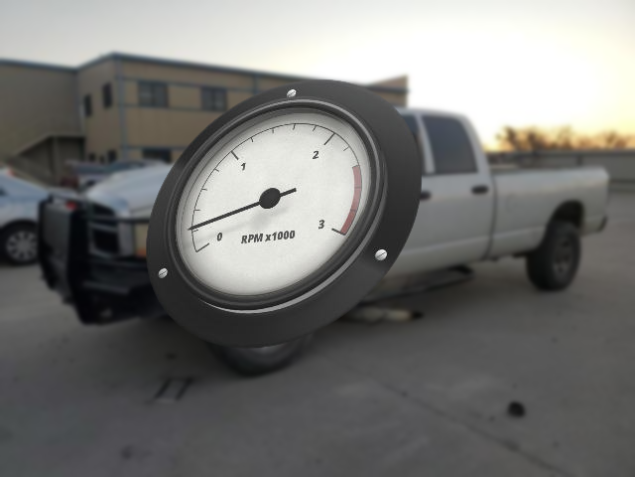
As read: rpm 200
